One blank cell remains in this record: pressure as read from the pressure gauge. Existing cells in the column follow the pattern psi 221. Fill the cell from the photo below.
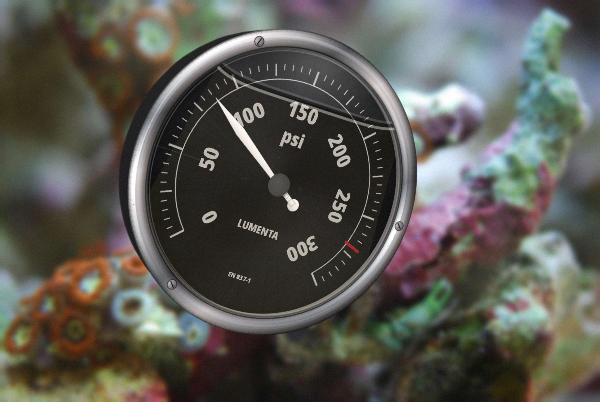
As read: psi 85
